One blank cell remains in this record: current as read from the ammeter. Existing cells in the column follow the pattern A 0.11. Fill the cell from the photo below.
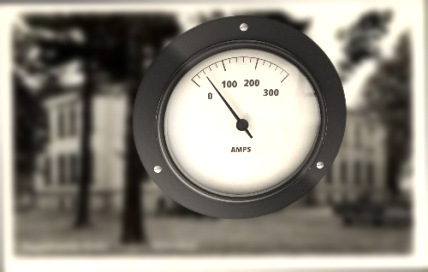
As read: A 40
